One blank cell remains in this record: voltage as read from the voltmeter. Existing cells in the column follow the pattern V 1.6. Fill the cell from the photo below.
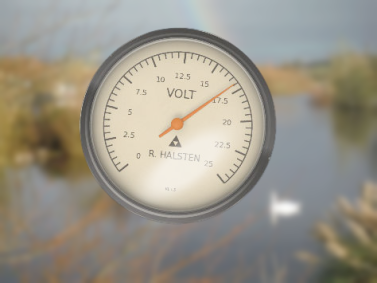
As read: V 17
